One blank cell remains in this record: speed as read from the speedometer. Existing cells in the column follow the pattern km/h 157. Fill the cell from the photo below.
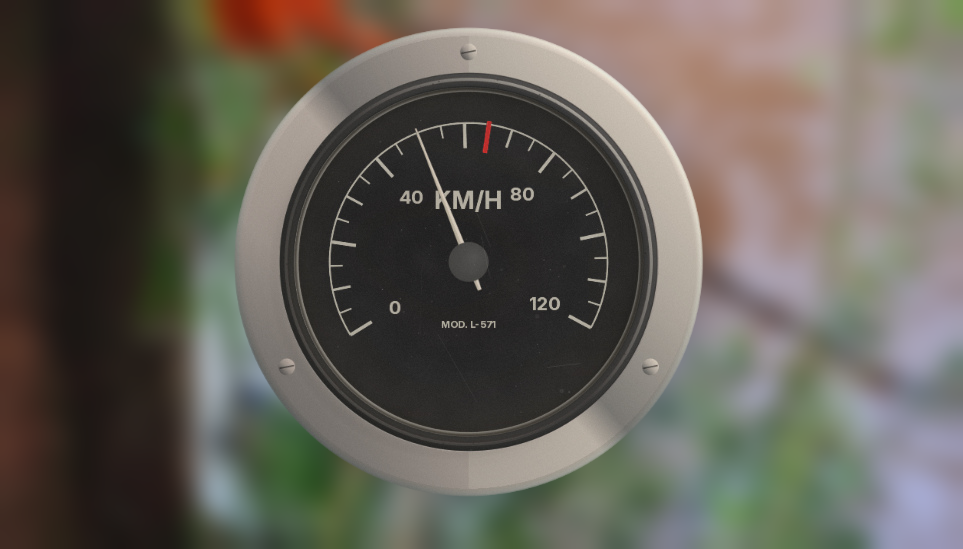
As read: km/h 50
